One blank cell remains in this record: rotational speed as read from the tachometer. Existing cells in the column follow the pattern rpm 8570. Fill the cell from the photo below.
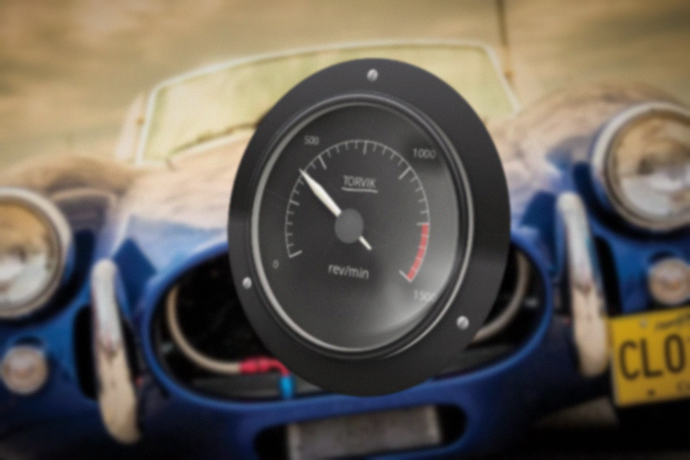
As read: rpm 400
